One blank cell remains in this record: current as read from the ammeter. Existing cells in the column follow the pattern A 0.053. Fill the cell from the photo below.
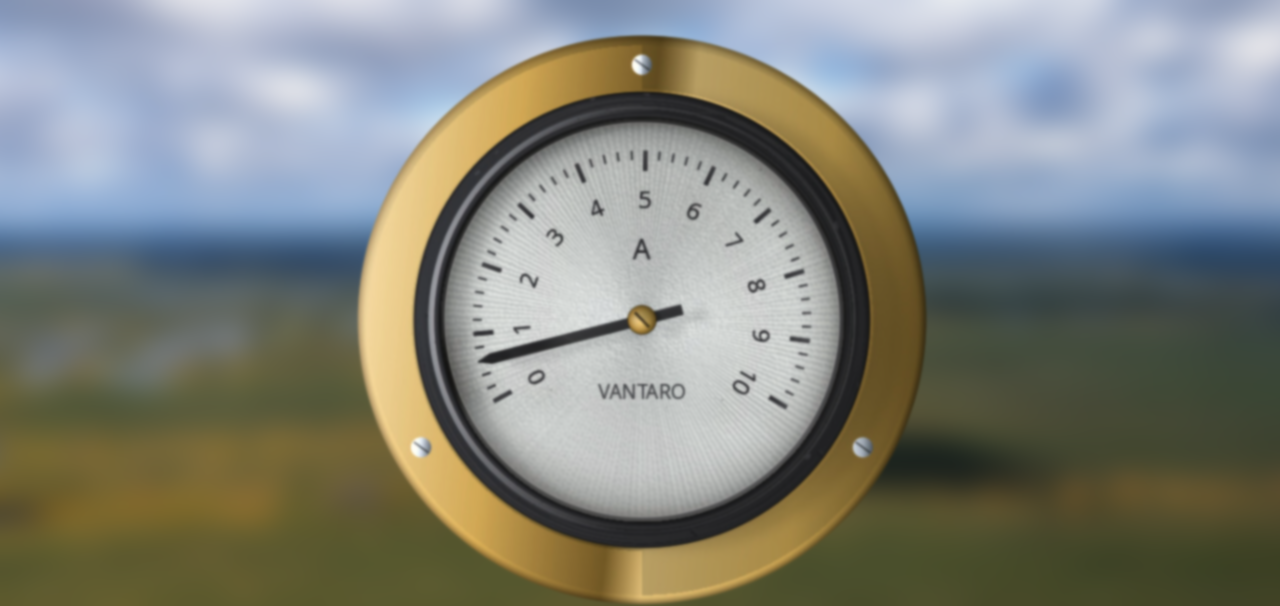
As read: A 0.6
